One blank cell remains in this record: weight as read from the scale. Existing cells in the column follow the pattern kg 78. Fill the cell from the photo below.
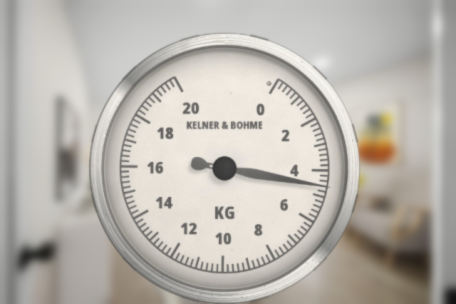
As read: kg 4.6
